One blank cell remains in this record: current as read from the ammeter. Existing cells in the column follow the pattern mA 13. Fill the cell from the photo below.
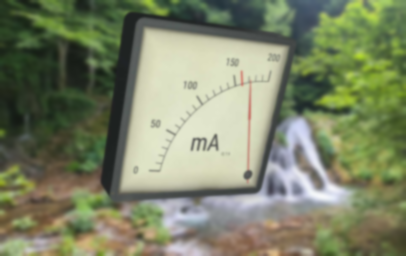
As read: mA 170
